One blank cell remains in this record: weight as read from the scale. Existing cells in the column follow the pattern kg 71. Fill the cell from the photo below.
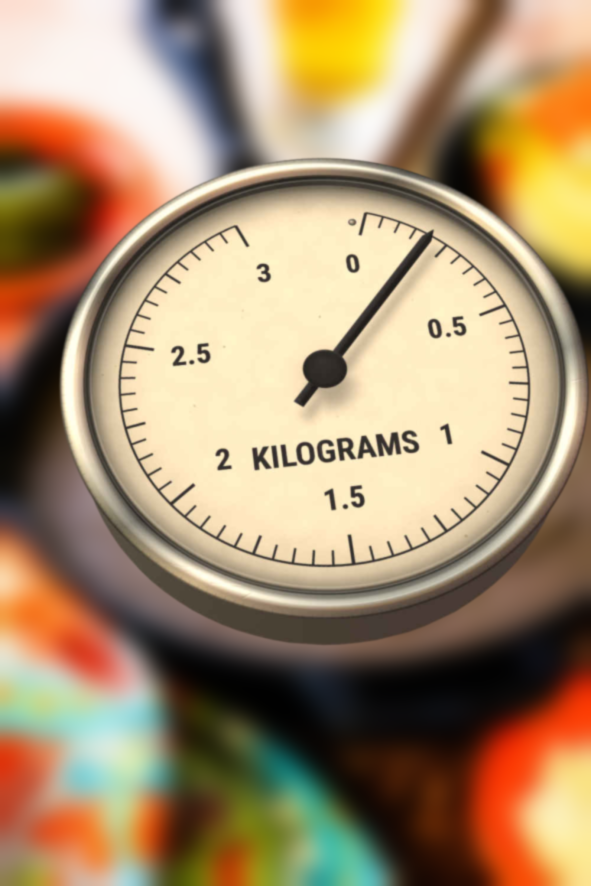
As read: kg 0.2
